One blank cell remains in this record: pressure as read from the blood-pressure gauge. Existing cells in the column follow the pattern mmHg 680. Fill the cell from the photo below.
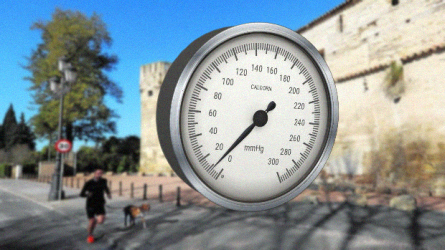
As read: mmHg 10
